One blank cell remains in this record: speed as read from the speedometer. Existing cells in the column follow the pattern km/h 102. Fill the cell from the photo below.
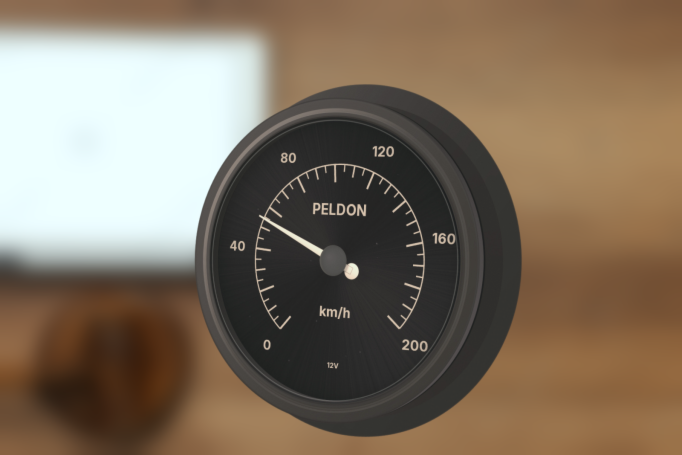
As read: km/h 55
